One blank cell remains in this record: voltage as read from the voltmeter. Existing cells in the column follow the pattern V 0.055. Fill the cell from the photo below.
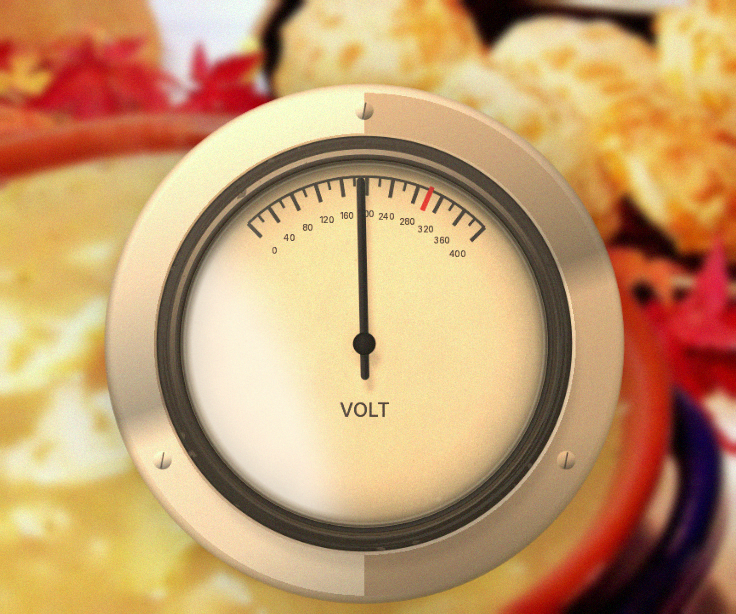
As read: V 190
